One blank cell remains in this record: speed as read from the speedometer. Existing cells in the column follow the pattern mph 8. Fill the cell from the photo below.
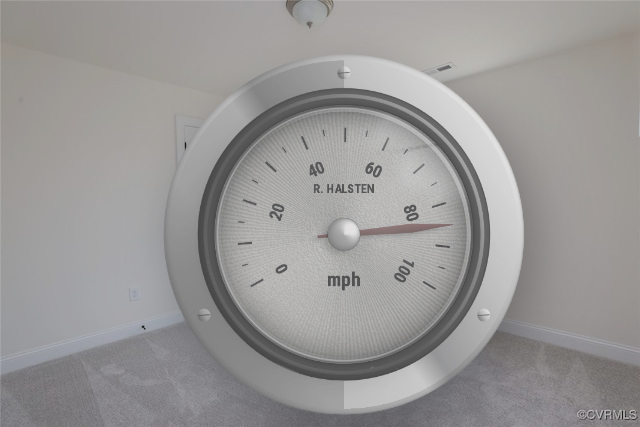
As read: mph 85
